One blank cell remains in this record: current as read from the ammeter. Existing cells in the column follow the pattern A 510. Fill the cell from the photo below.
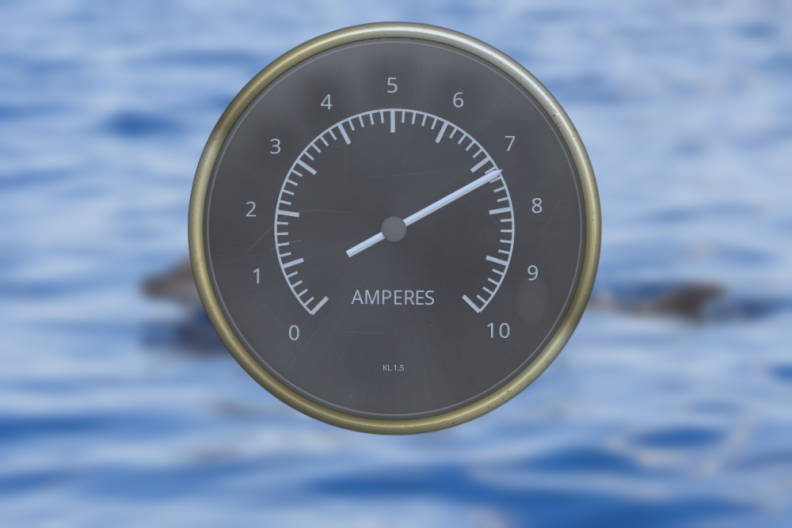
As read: A 7.3
